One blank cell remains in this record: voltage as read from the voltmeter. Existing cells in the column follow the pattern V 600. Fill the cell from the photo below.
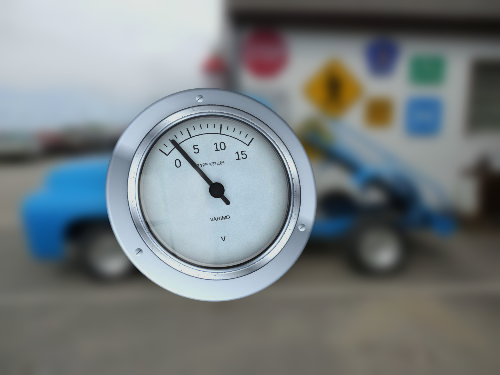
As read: V 2
